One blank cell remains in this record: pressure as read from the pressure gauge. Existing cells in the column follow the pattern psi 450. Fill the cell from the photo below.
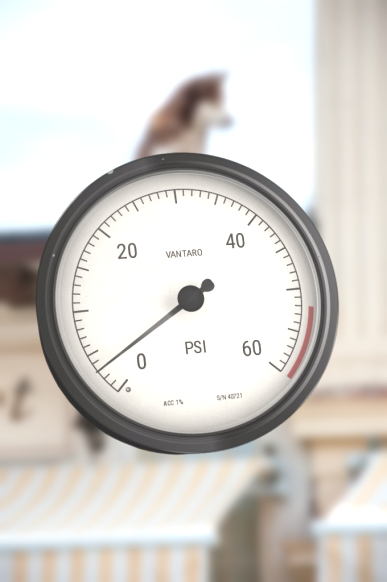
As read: psi 3
